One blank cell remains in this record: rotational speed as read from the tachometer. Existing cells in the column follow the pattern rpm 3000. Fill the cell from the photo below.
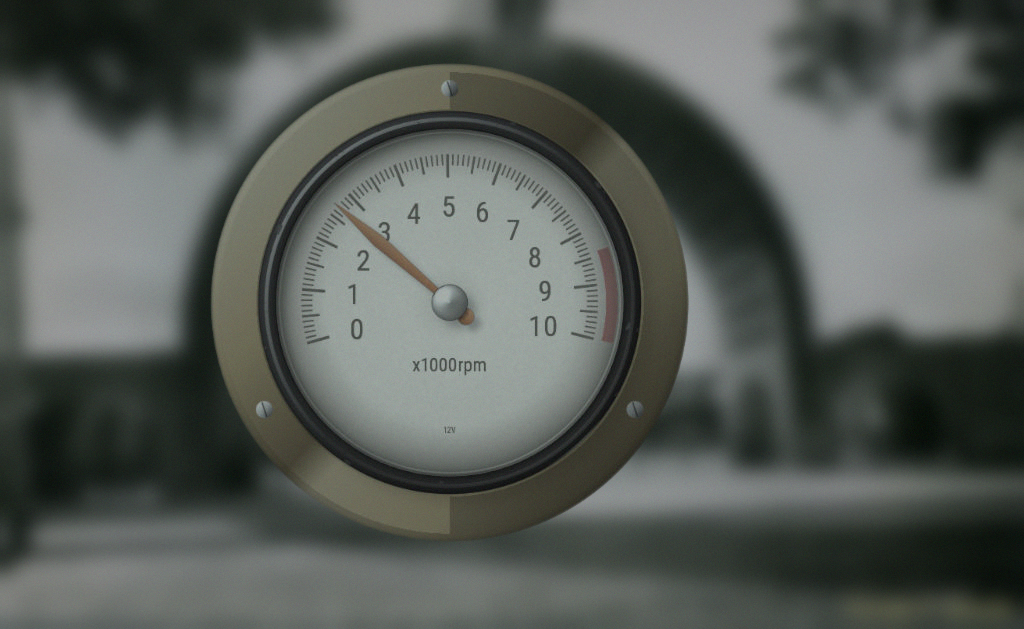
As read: rpm 2700
